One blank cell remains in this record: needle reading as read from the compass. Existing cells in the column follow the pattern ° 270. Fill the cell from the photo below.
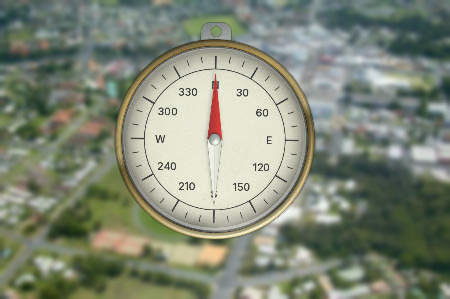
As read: ° 0
